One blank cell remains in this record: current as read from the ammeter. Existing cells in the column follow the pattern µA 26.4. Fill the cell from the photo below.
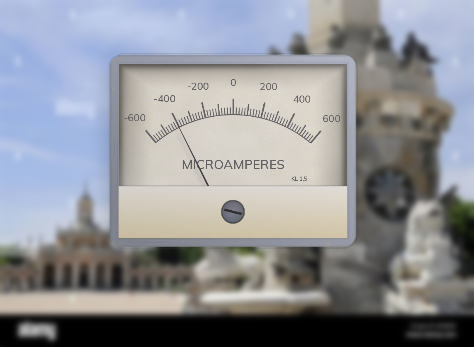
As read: µA -400
